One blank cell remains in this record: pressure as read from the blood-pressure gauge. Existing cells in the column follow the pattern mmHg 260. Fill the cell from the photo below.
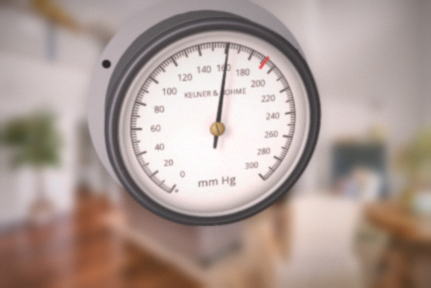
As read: mmHg 160
